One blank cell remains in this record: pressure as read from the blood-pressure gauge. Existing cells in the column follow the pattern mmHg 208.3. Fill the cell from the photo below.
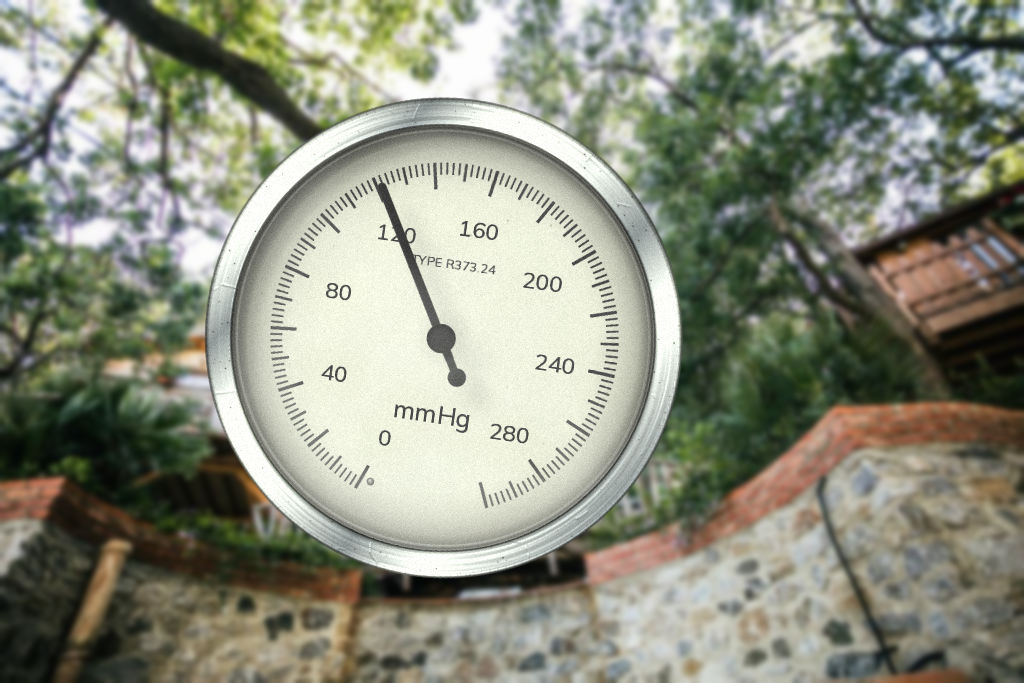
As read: mmHg 122
